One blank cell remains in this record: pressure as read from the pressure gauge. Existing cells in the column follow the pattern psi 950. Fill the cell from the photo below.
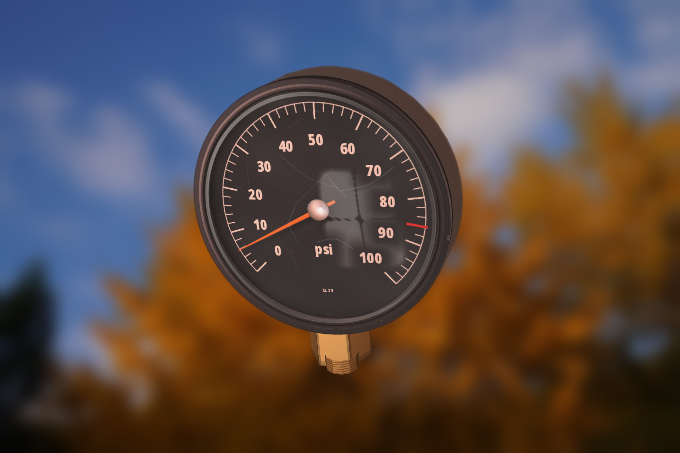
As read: psi 6
